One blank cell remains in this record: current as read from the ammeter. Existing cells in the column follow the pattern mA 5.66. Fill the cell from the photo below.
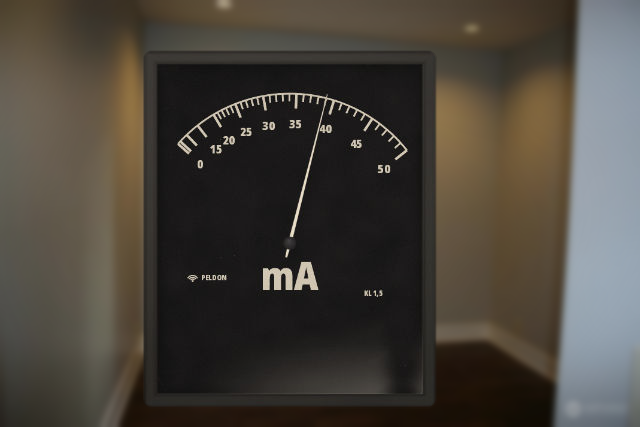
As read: mA 39
